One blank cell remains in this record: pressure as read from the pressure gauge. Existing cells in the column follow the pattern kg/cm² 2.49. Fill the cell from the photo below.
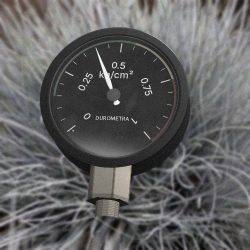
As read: kg/cm² 0.4
